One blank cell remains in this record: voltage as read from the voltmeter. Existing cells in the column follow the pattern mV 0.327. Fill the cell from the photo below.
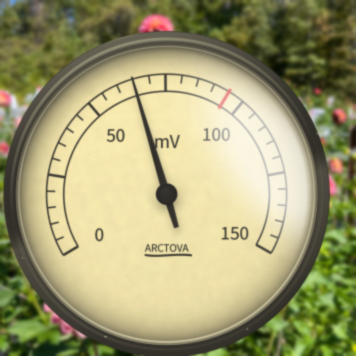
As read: mV 65
